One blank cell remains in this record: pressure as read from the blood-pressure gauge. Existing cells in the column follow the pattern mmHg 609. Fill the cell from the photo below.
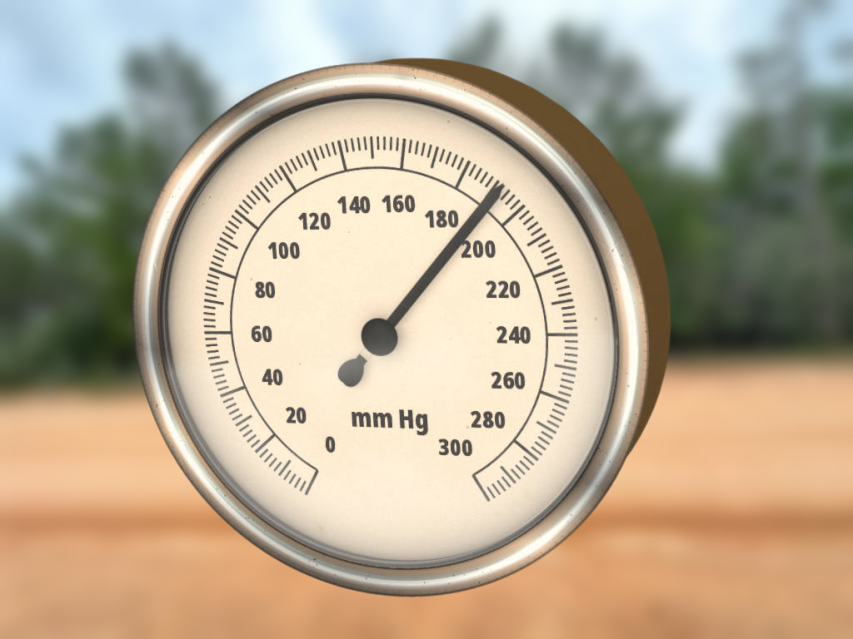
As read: mmHg 192
